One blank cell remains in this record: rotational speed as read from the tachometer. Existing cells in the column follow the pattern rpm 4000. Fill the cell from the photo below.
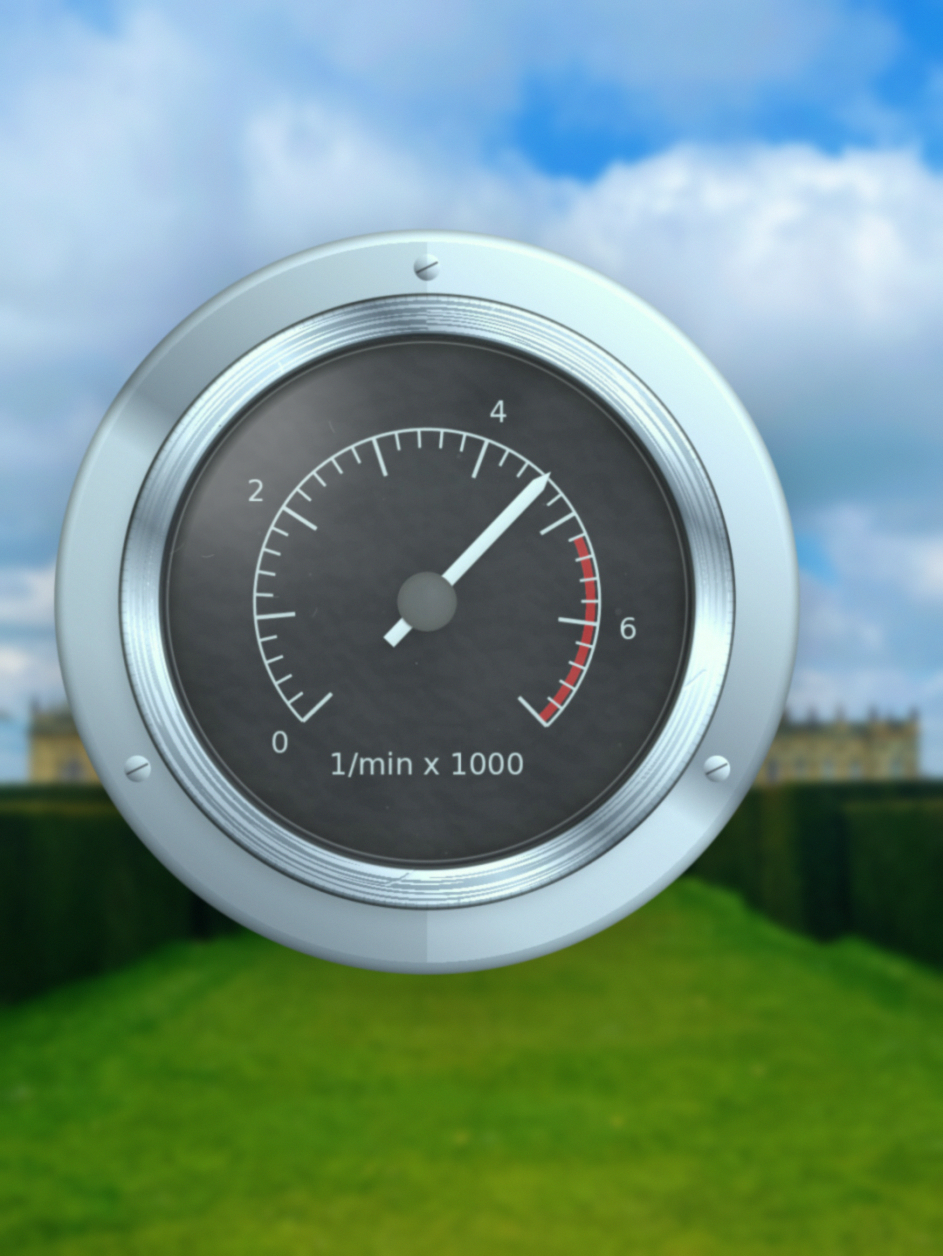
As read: rpm 4600
